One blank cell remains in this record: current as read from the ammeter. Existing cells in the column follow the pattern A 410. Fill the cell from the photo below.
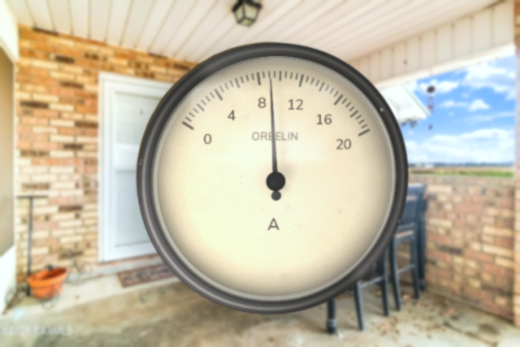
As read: A 9
